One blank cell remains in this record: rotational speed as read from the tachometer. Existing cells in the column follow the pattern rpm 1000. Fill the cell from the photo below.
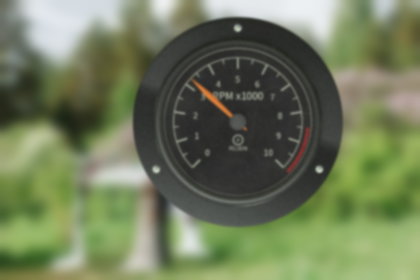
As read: rpm 3250
